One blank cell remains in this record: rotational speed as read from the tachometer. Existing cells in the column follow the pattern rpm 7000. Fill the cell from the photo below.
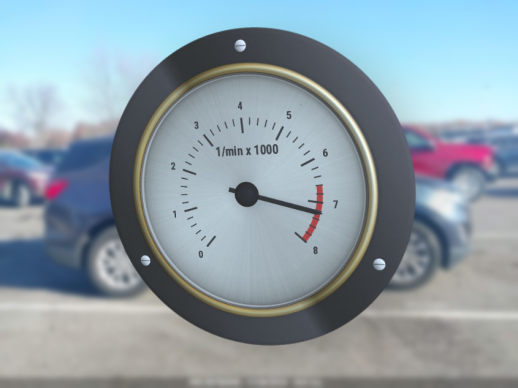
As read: rpm 7200
